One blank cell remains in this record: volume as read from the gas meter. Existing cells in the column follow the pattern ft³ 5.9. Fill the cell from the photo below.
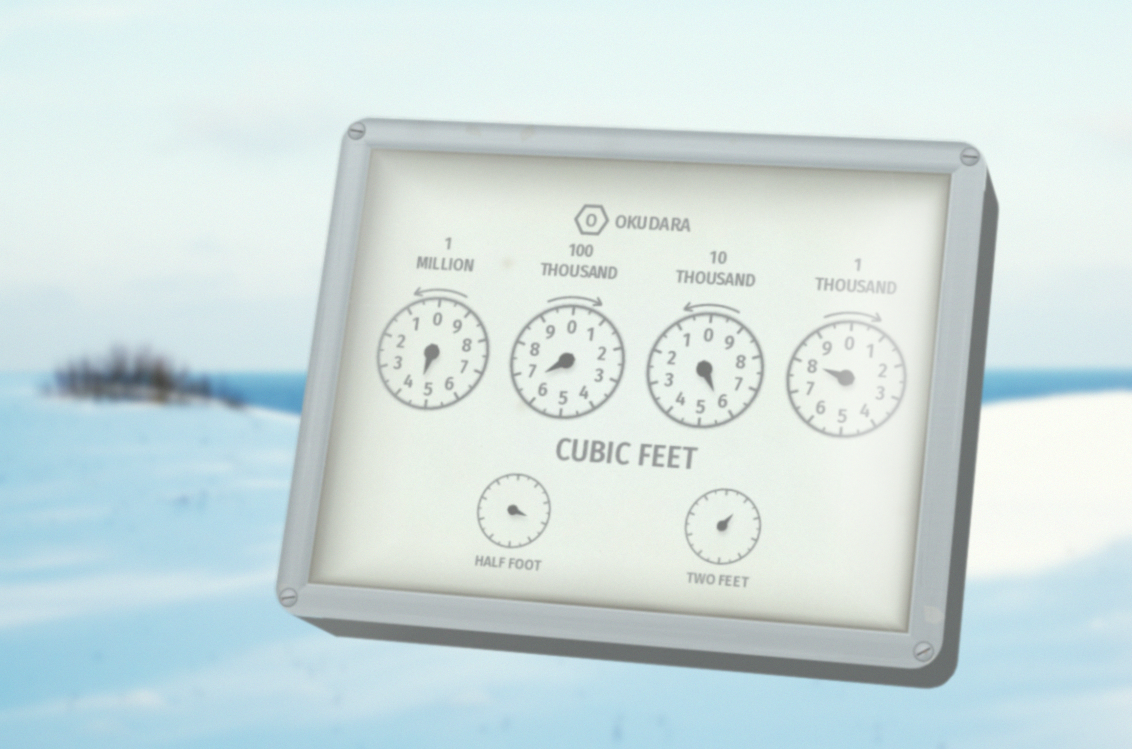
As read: ft³ 465800
